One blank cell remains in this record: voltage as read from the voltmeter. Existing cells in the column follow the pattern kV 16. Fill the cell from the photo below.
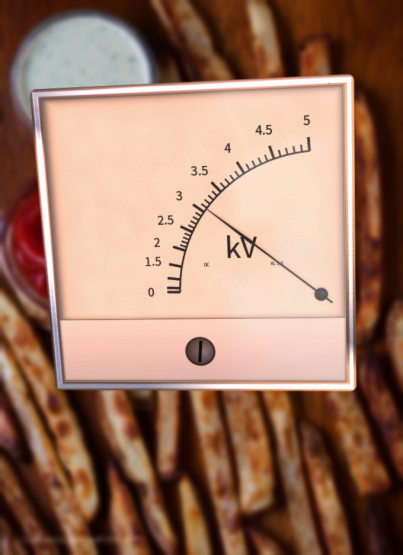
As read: kV 3.1
